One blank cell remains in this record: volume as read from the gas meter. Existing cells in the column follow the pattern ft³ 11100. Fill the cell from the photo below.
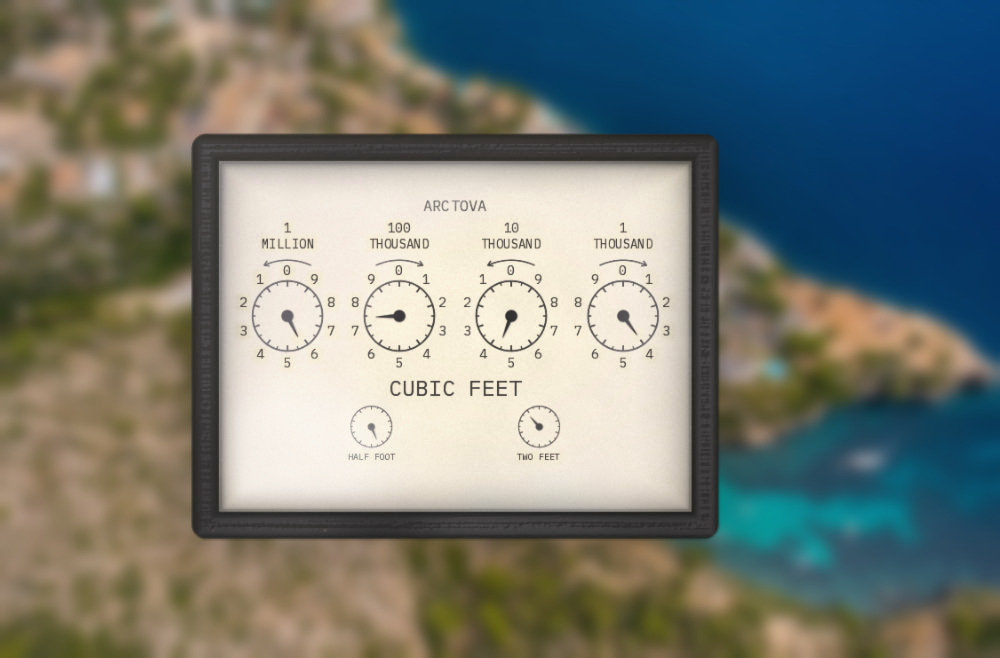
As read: ft³ 574400
